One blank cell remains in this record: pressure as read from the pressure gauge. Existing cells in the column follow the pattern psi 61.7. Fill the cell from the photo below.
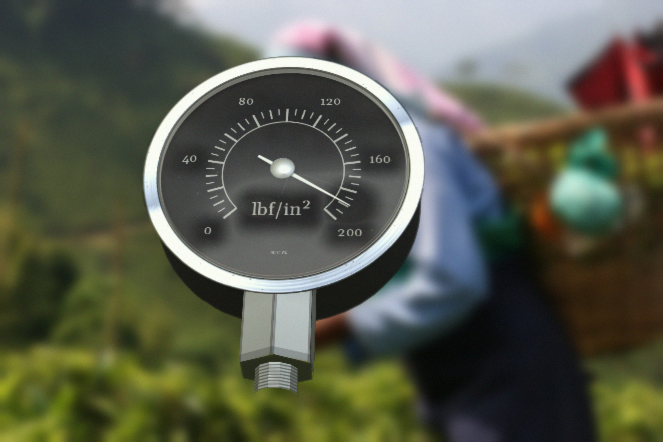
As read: psi 190
